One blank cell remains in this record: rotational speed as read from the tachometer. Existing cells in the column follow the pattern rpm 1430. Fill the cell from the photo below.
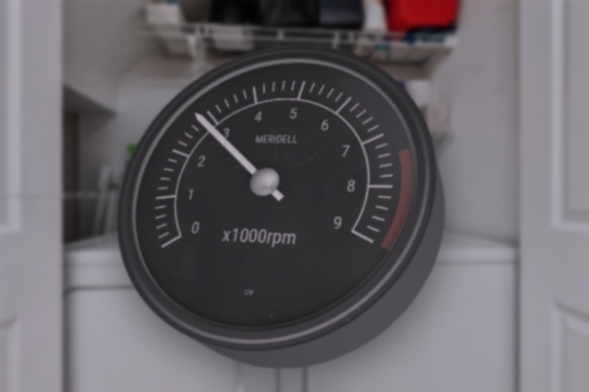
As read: rpm 2800
